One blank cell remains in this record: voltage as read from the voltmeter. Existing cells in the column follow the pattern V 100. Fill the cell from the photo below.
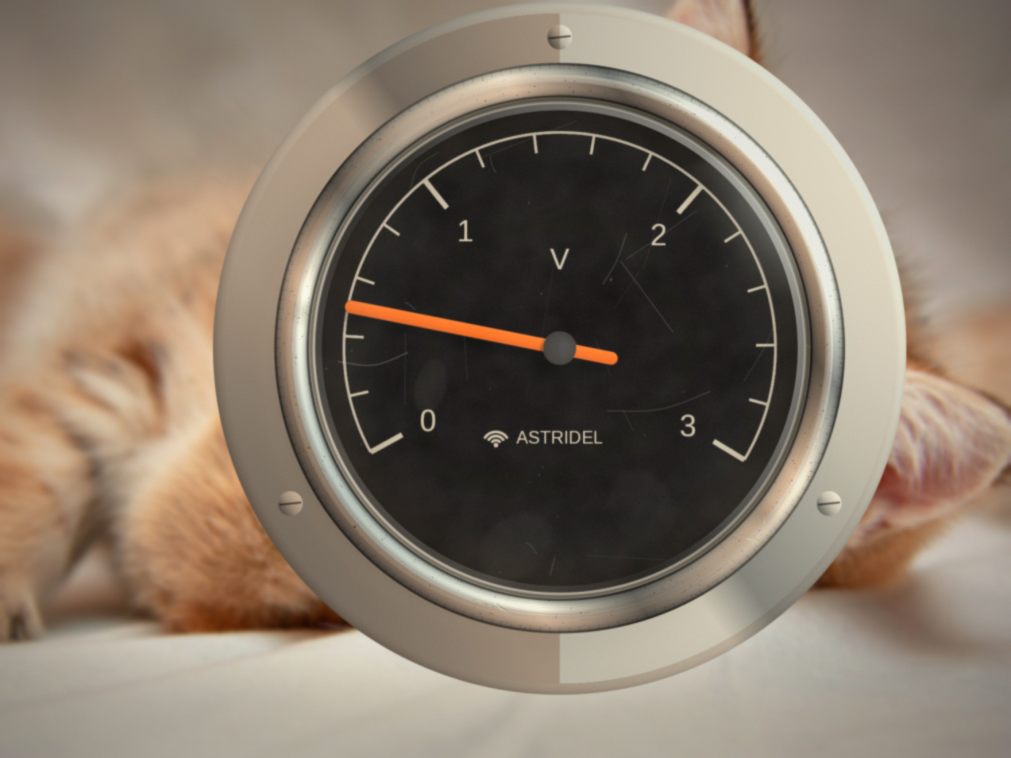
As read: V 0.5
